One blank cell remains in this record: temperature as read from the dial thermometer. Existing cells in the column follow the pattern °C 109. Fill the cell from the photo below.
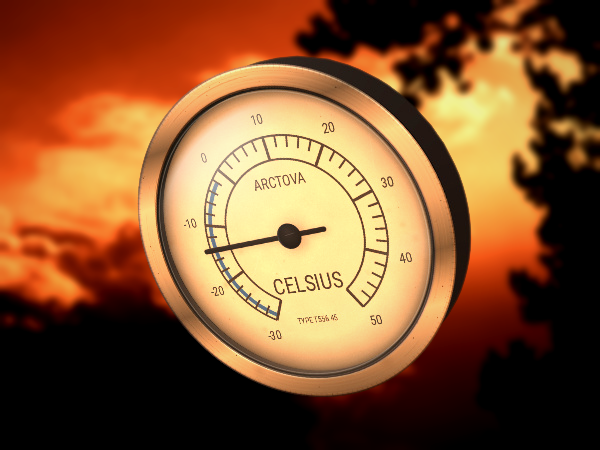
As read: °C -14
